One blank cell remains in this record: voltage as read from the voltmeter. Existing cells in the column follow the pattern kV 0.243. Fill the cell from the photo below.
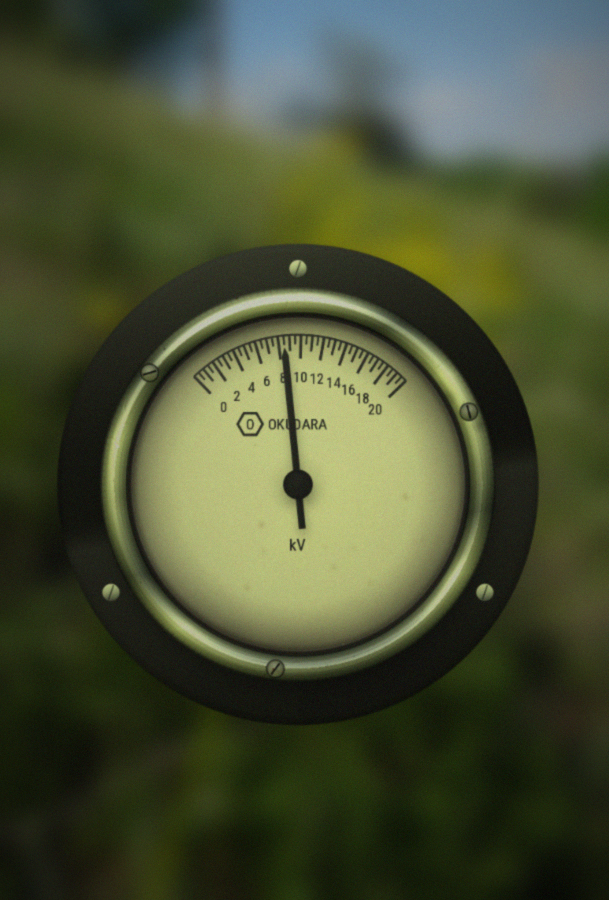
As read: kV 8.5
